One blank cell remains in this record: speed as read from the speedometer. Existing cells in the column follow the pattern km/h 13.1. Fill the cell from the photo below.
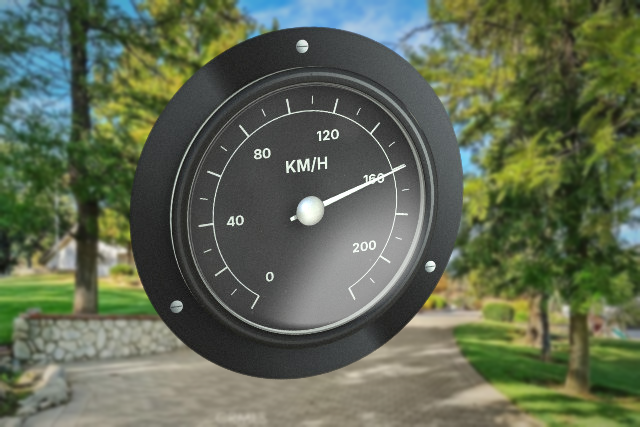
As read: km/h 160
